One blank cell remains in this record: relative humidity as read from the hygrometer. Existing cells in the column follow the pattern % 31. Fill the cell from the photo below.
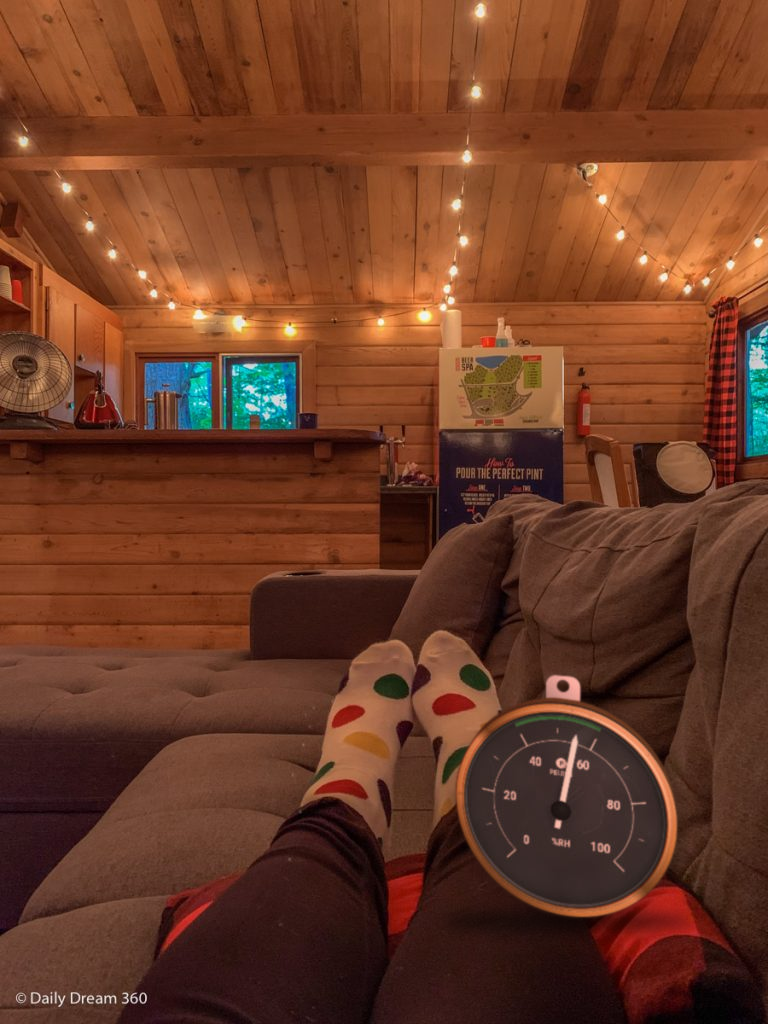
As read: % 55
